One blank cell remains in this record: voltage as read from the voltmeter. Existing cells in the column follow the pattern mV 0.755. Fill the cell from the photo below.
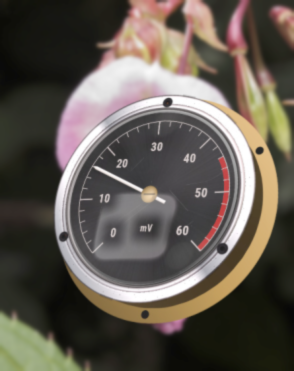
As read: mV 16
